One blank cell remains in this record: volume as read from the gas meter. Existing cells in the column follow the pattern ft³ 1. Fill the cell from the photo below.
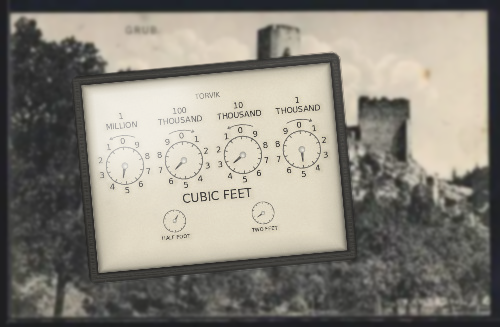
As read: ft³ 463500
